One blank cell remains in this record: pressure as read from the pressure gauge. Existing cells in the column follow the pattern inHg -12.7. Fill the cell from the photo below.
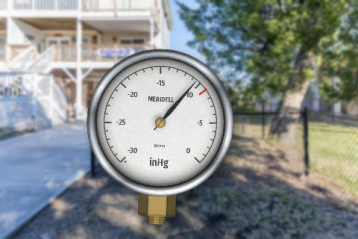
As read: inHg -10.5
